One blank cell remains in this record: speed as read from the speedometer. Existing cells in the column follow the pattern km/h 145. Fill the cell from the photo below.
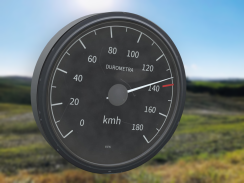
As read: km/h 135
